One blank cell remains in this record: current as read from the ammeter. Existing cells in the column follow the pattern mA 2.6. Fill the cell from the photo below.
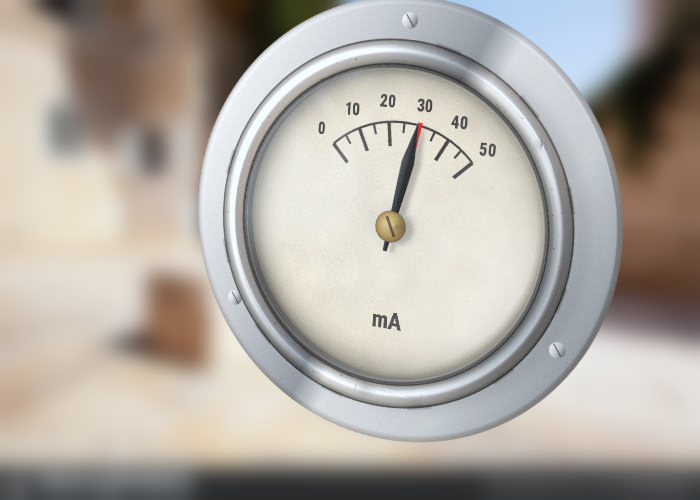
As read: mA 30
